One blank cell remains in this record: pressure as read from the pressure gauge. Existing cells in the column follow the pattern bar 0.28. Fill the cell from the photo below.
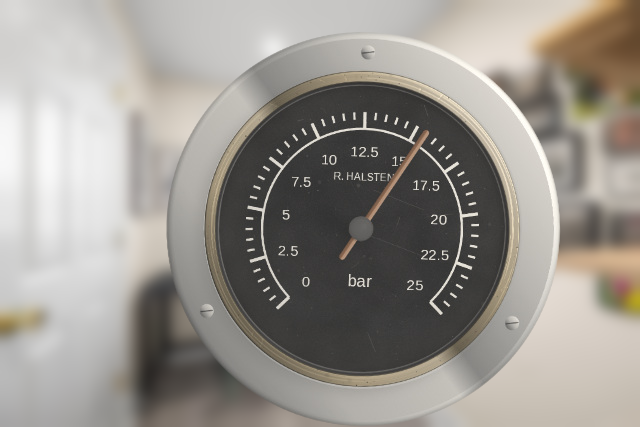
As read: bar 15.5
